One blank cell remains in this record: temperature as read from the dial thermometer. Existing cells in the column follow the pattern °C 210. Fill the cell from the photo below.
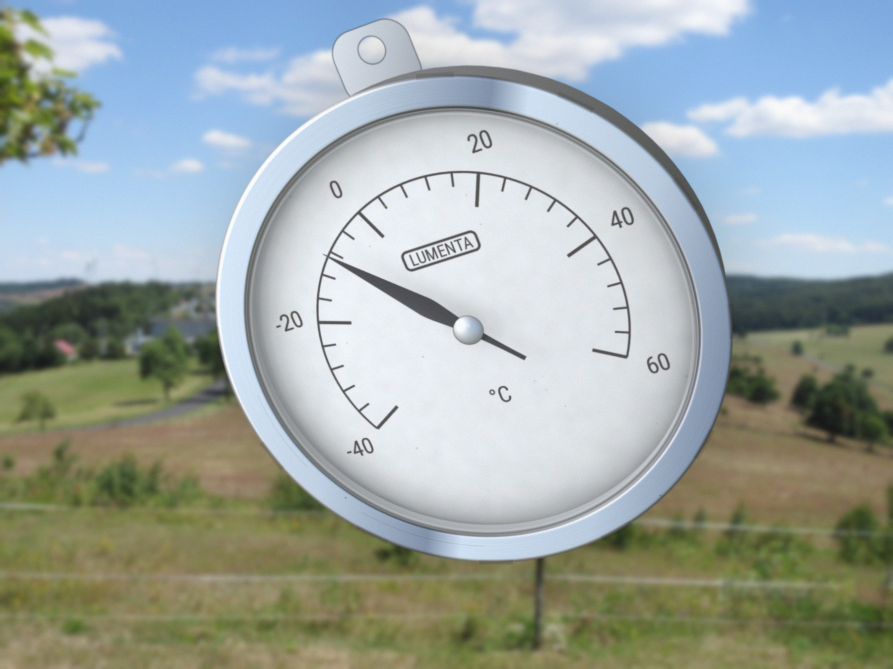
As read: °C -8
